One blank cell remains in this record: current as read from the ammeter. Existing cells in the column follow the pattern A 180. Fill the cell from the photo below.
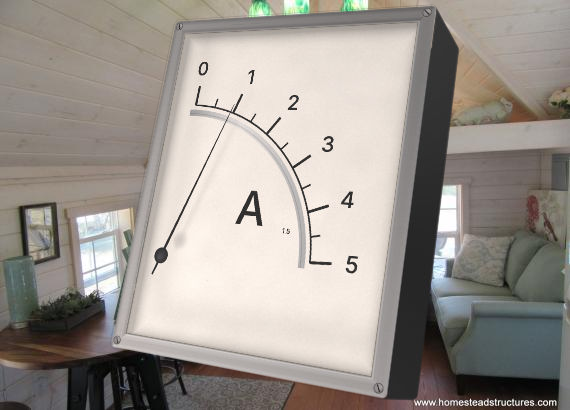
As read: A 1
